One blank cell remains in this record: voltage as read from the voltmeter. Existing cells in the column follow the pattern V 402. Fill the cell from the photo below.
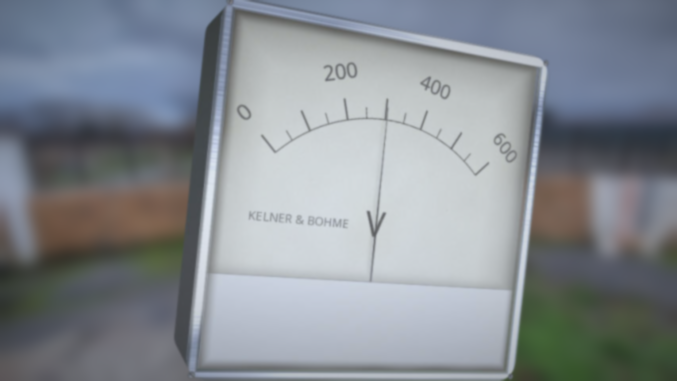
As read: V 300
